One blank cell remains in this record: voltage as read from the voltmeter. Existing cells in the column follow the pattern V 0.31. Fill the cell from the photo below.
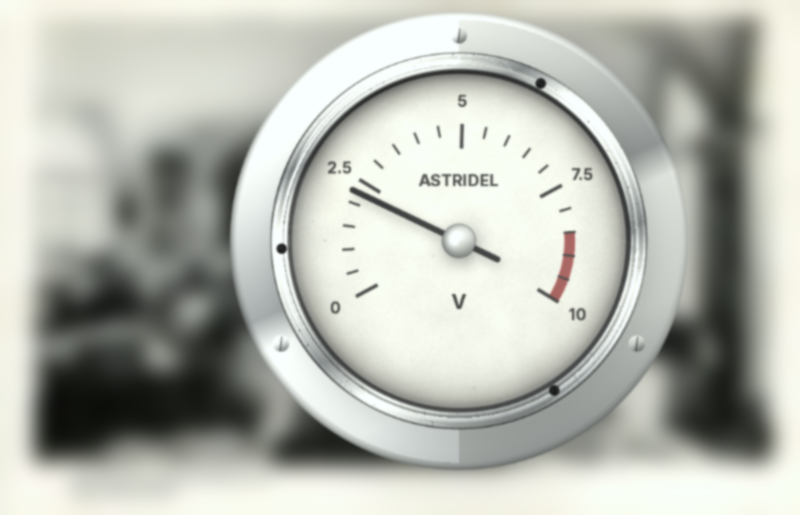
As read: V 2.25
